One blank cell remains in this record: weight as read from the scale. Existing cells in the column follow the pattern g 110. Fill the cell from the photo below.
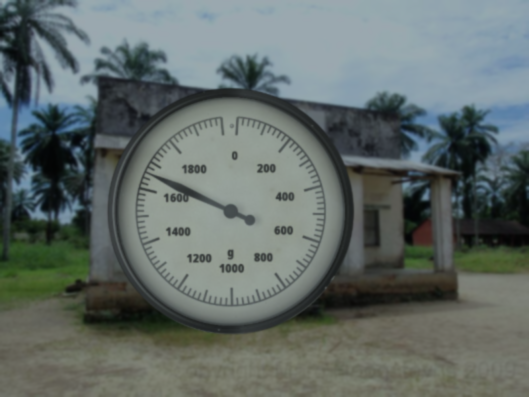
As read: g 1660
